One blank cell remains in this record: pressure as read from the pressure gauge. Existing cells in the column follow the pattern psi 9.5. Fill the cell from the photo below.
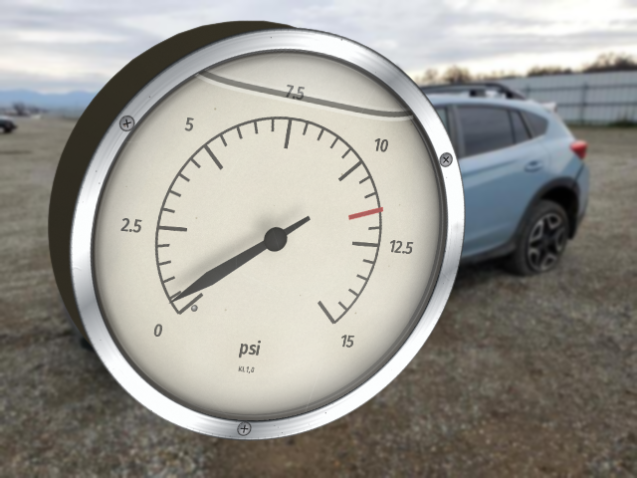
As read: psi 0.5
